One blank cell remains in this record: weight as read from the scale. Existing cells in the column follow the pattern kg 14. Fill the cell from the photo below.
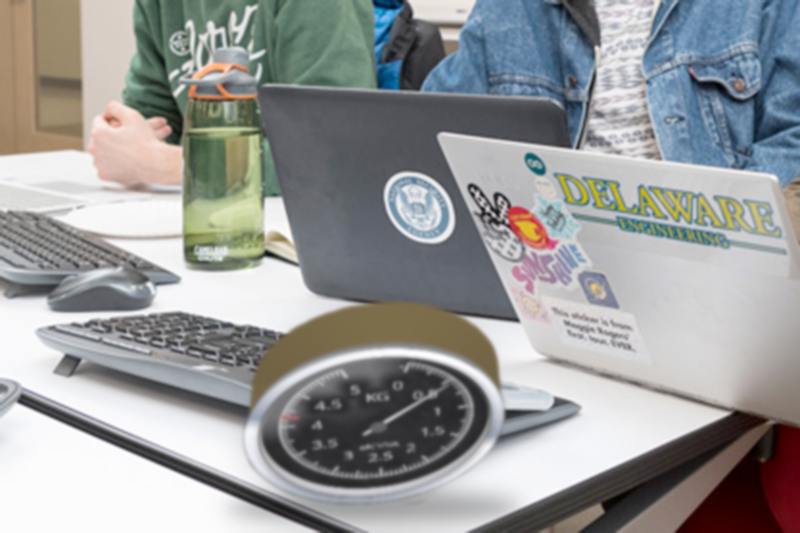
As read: kg 0.5
